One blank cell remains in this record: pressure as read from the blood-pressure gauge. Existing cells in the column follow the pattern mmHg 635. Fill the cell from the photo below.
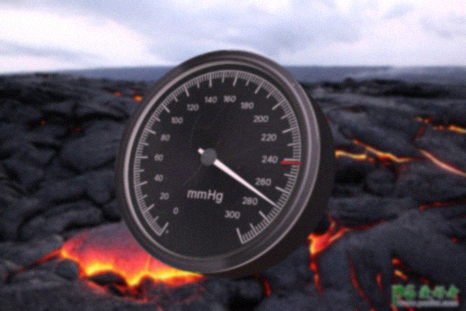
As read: mmHg 270
